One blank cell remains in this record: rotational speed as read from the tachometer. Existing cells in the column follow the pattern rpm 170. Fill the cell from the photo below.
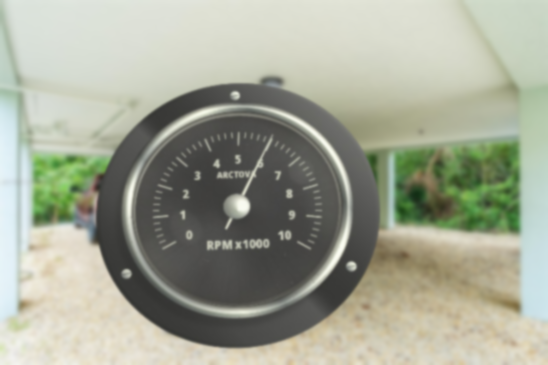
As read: rpm 6000
